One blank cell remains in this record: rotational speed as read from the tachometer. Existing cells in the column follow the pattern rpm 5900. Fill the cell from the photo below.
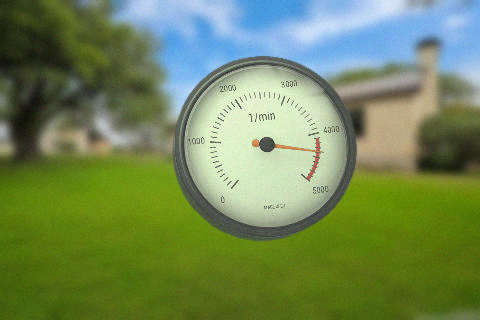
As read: rpm 4400
